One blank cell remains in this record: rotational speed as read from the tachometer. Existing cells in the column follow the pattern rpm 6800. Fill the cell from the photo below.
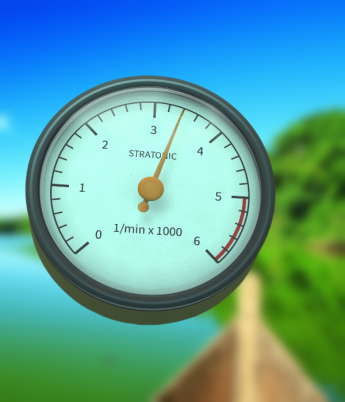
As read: rpm 3400
